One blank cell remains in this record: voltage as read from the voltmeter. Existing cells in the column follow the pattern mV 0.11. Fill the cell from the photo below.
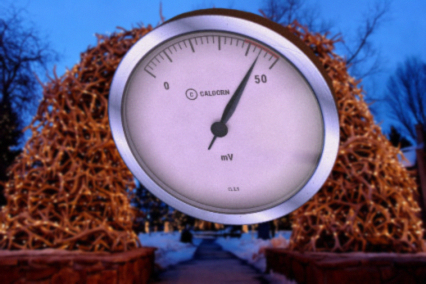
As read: mV 44
